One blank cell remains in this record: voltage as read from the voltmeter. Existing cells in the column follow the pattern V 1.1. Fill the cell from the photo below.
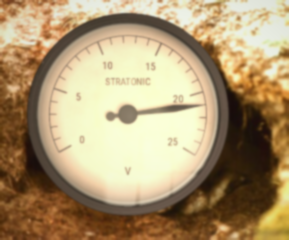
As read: V 21
